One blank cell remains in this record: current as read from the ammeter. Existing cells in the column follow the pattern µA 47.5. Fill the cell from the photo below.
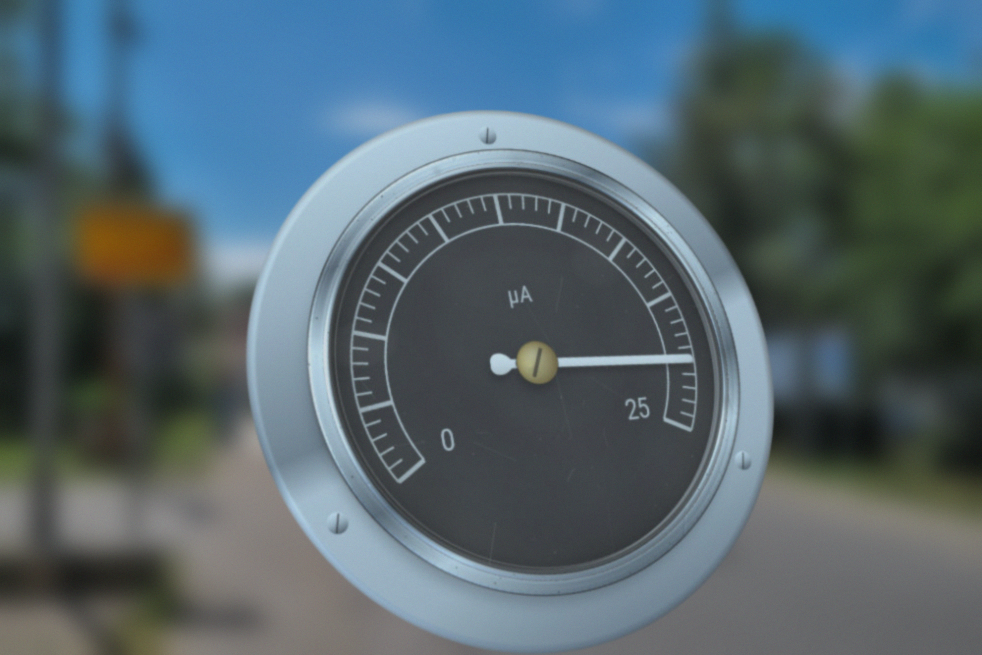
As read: µA 22.5
